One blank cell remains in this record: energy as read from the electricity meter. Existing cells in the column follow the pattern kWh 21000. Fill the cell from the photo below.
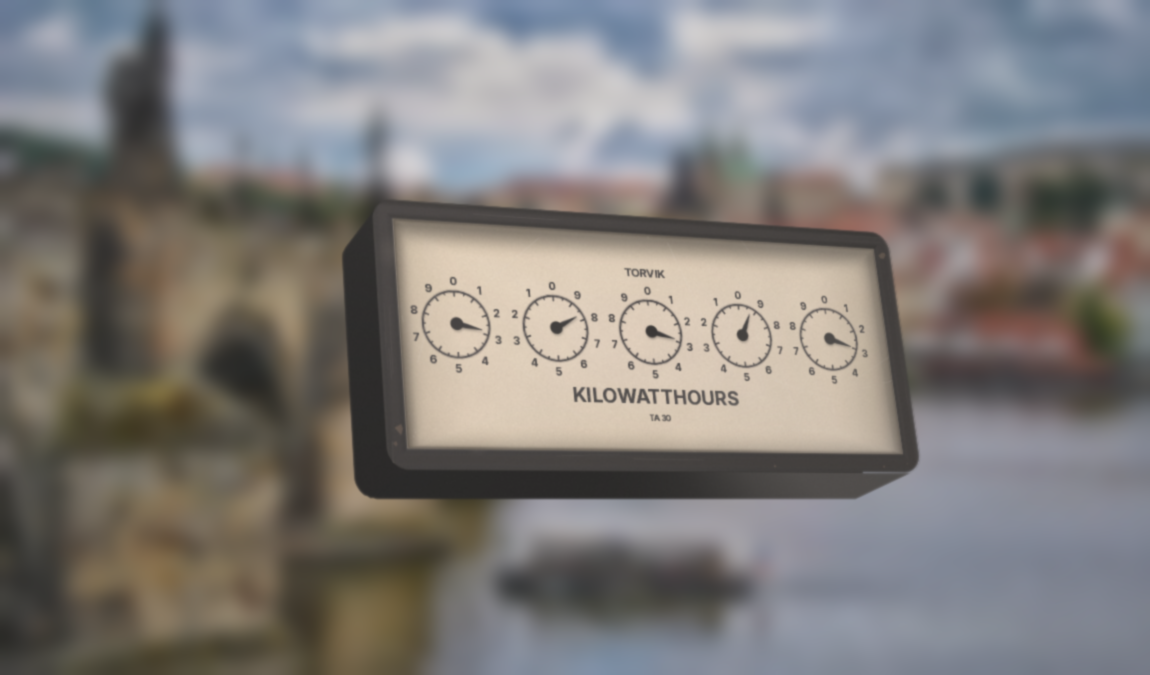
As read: kWh 28293
